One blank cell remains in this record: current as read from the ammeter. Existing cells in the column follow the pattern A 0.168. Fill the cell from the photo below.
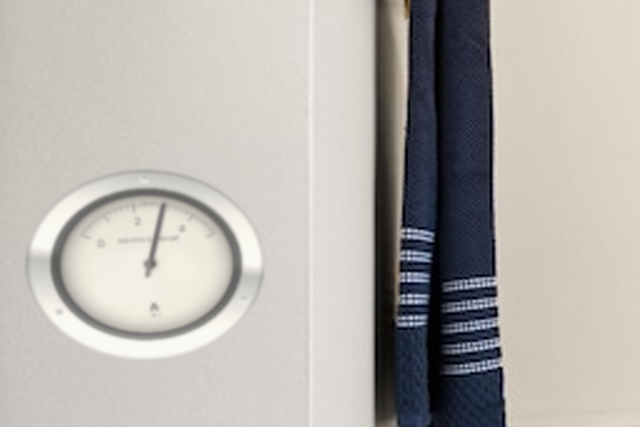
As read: A 3
